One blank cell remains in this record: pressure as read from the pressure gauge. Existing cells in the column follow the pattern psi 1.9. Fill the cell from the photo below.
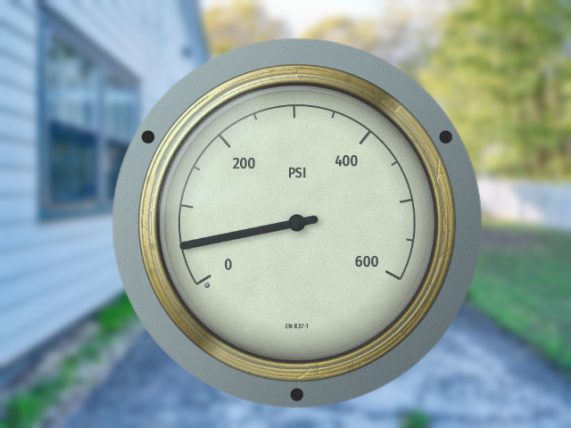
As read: psi 50
